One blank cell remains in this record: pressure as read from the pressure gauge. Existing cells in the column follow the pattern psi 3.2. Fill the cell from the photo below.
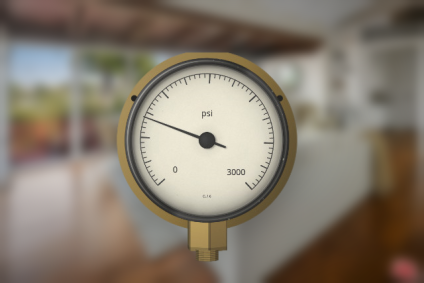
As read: psi 700
